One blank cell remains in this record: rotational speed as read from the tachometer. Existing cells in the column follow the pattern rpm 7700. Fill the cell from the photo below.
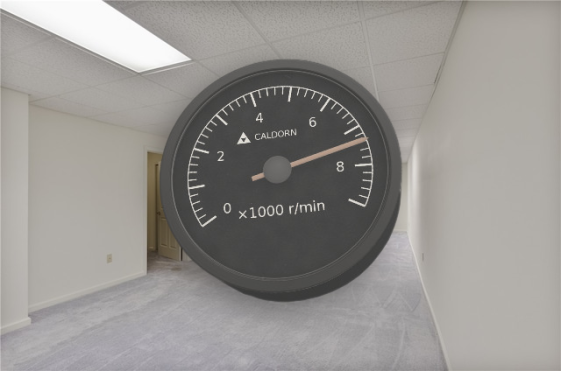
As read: rpm 7400
